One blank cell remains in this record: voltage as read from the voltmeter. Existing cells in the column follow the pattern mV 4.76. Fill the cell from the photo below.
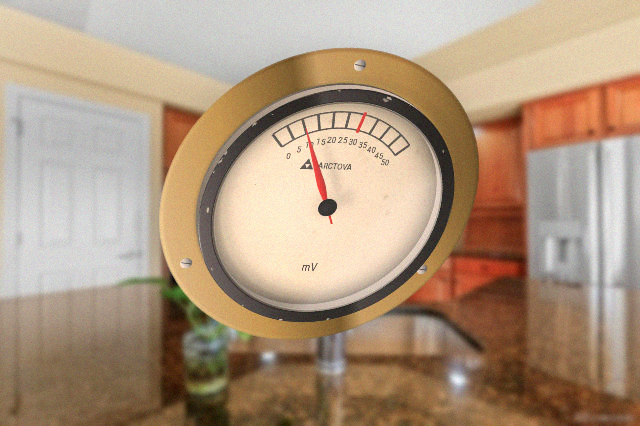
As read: mV 10
